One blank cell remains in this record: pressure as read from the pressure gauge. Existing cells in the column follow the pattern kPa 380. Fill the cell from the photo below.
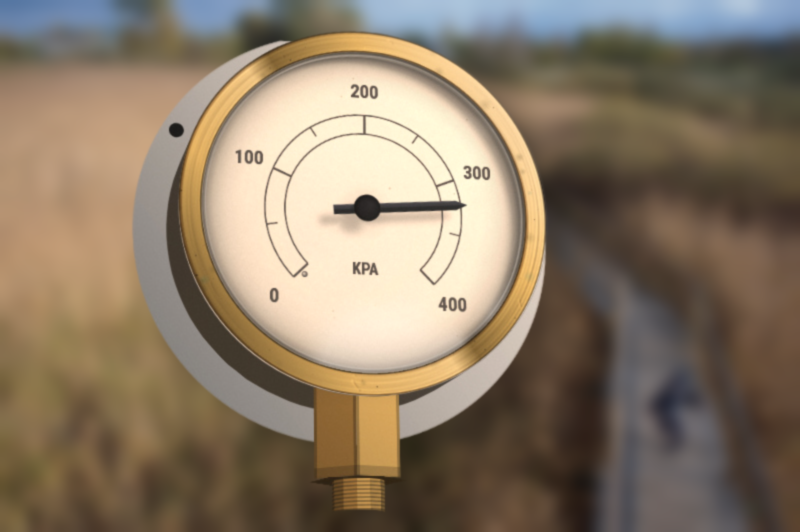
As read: kPa 325
